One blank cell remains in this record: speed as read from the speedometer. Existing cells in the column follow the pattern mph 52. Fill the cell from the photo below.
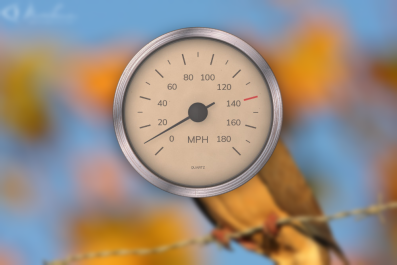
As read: mph 10
